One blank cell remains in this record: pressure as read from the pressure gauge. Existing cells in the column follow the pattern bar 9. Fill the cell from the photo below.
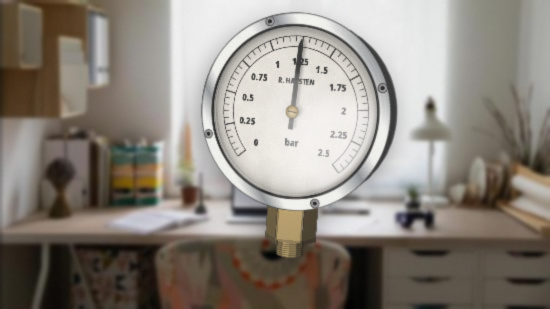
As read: bar 1.25
